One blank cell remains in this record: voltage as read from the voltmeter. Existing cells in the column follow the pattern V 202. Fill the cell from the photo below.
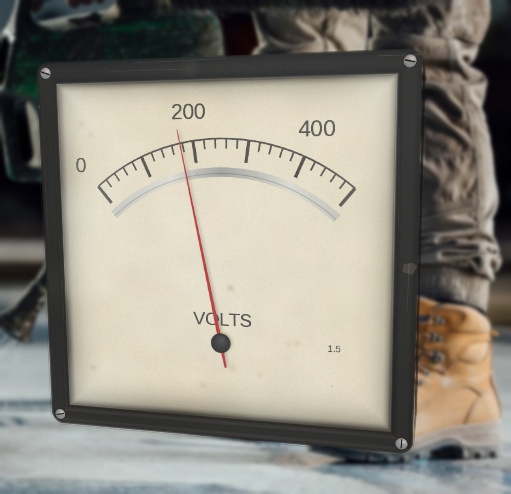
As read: V 180
